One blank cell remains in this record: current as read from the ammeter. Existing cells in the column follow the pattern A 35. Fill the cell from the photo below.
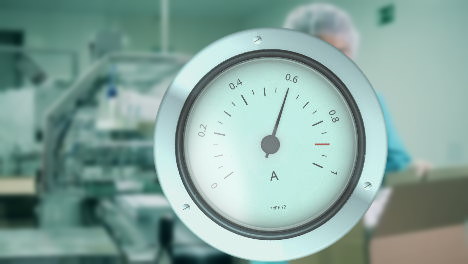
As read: A 0.6
